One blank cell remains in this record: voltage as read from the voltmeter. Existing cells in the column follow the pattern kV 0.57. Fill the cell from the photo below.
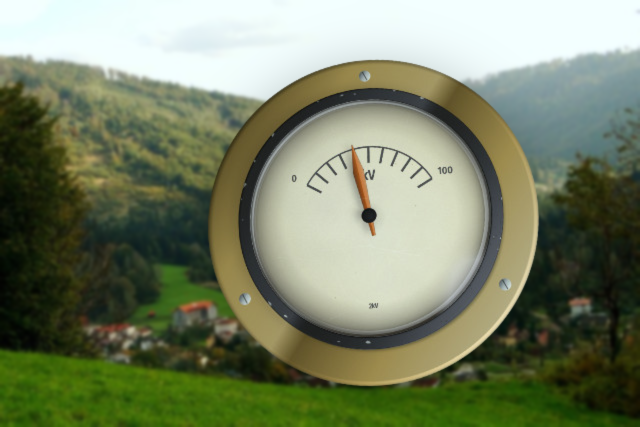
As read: kV 40
